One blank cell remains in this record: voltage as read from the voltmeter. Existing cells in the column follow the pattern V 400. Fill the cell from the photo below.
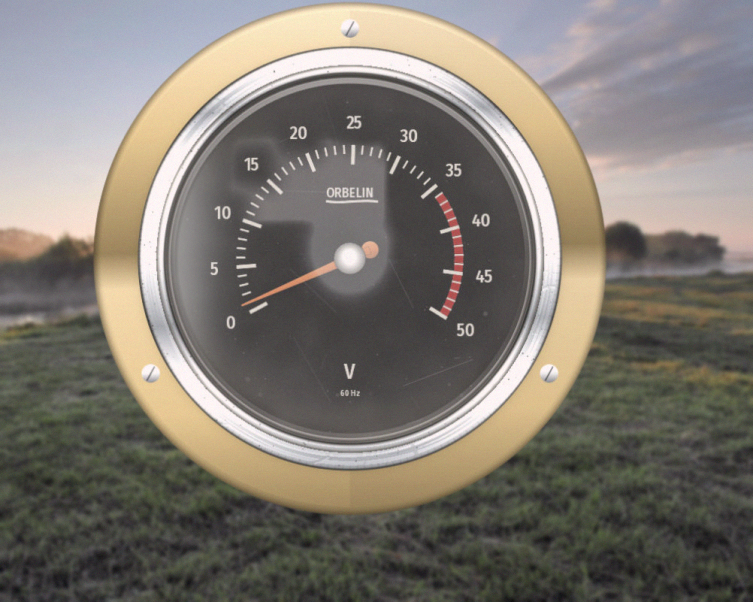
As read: V 1
